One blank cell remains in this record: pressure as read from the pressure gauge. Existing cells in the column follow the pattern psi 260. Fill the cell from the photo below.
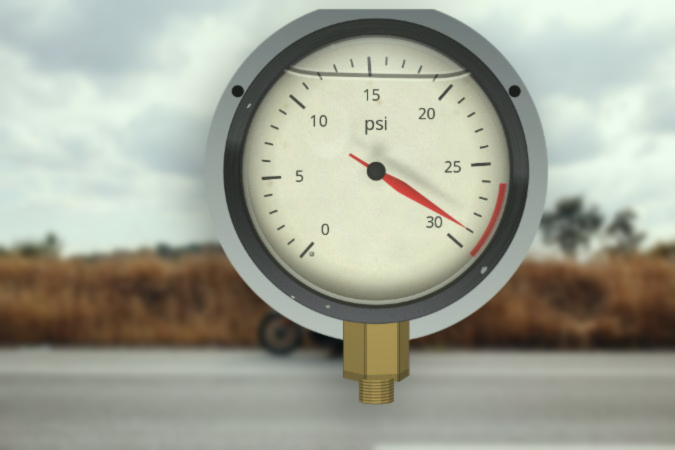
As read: psi 29
